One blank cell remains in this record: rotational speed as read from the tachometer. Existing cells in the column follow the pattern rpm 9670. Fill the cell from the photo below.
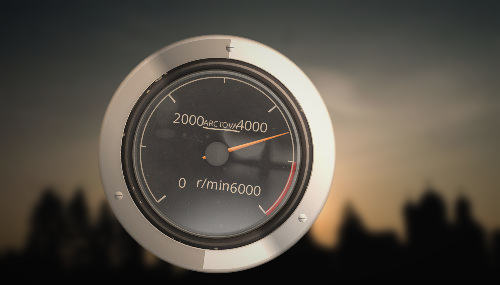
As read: rpm 4500
